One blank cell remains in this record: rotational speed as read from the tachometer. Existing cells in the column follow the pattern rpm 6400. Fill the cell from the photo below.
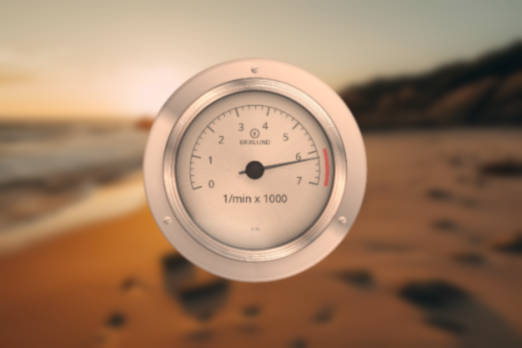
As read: rpm 6200
